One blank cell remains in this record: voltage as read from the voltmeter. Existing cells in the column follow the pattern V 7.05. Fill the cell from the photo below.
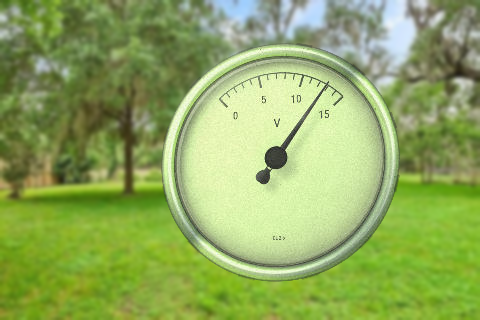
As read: V 13
